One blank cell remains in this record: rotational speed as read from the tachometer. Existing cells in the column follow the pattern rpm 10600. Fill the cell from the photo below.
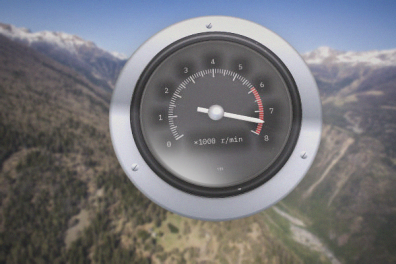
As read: rpm 7500
